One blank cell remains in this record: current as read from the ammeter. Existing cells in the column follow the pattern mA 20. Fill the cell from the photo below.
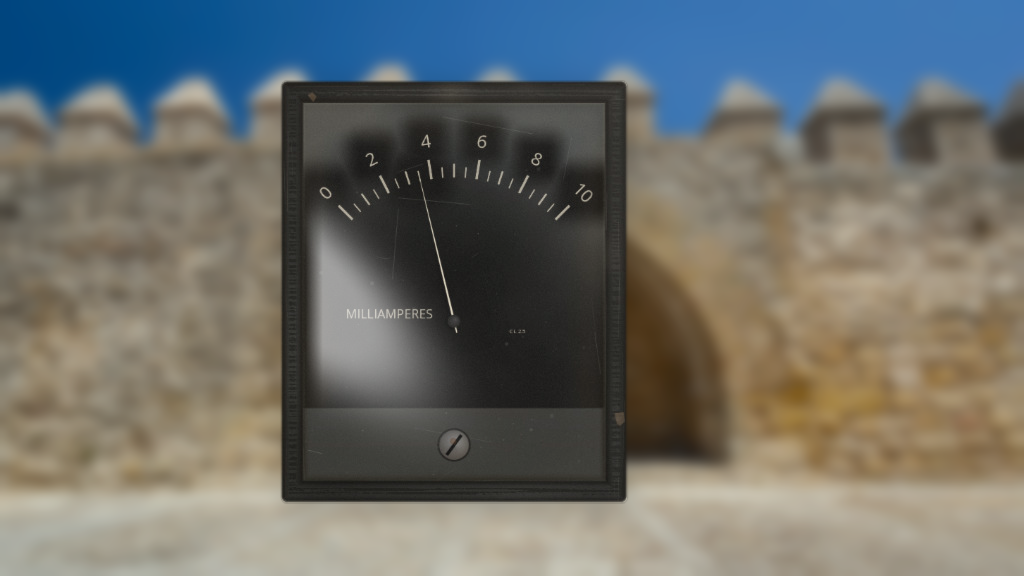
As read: mA 3.5
